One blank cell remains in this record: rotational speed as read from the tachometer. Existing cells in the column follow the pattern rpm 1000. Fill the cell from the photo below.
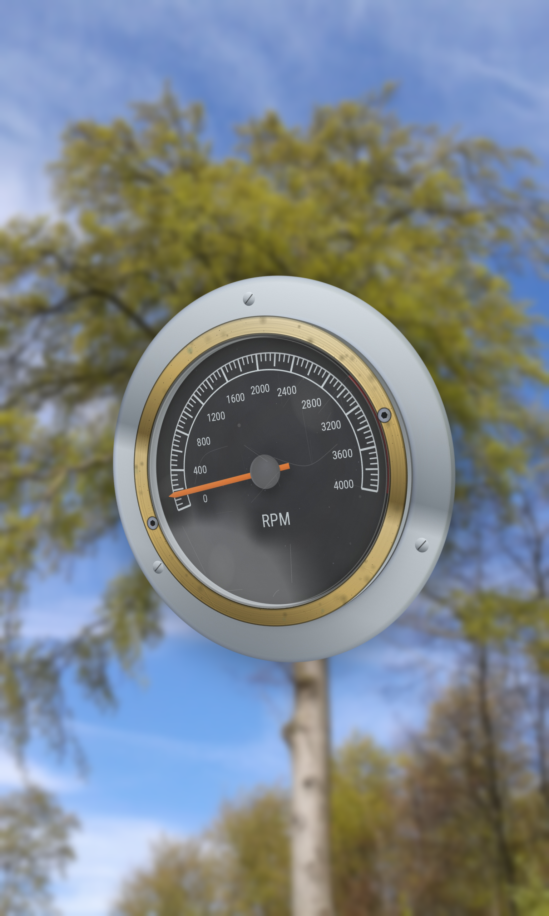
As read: rpm 150
